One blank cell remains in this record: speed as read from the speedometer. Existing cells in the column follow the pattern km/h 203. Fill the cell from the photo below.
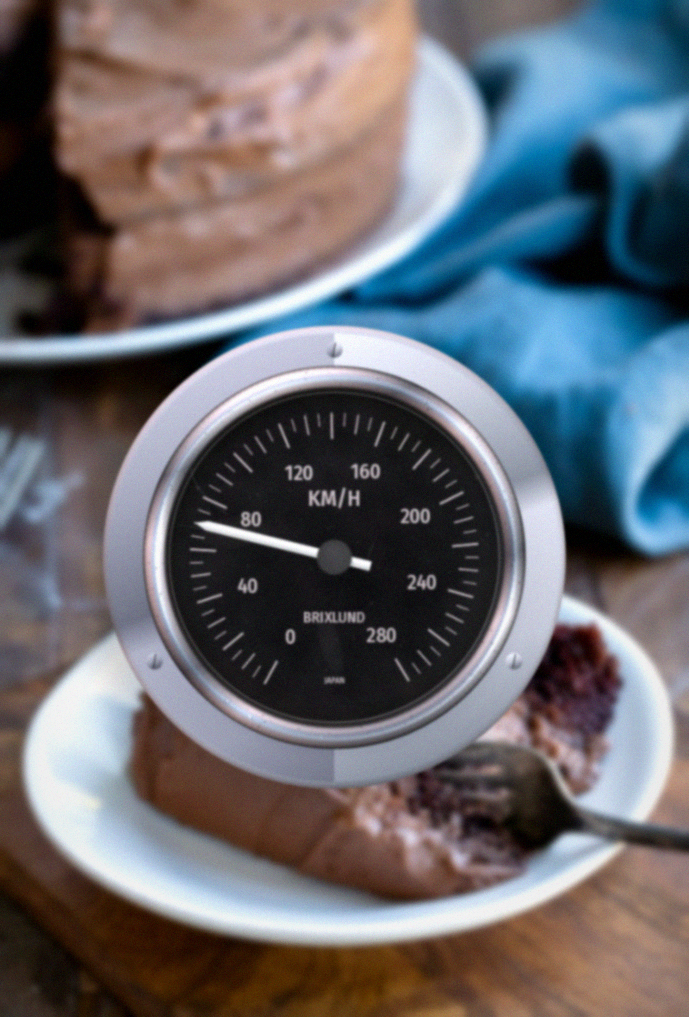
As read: km/h 70
